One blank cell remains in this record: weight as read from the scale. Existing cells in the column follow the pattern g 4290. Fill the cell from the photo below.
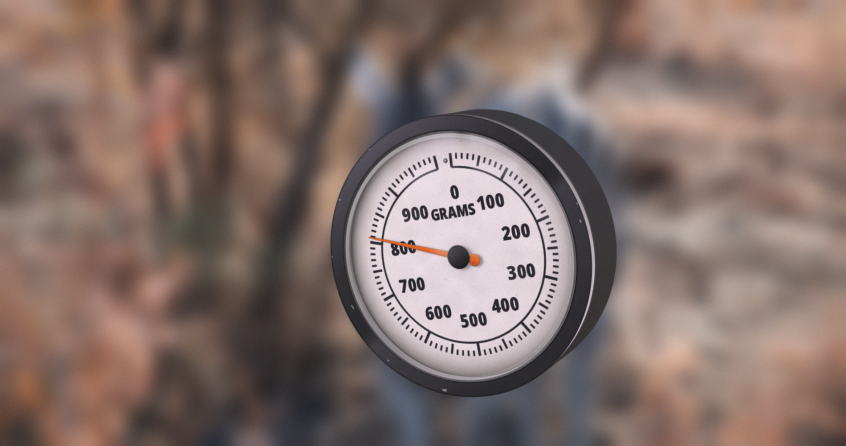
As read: g 810
